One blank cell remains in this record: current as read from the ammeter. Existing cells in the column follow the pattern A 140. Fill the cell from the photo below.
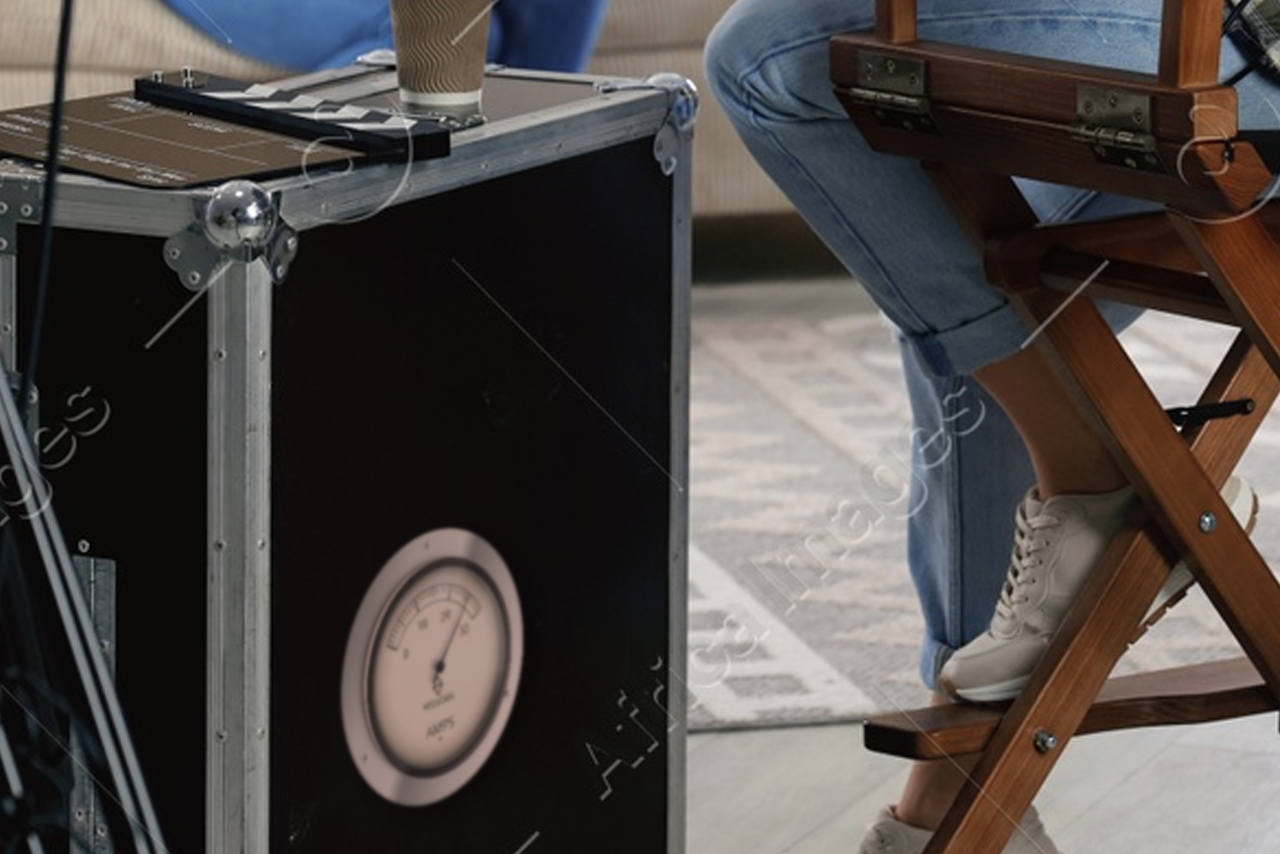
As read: A 25
